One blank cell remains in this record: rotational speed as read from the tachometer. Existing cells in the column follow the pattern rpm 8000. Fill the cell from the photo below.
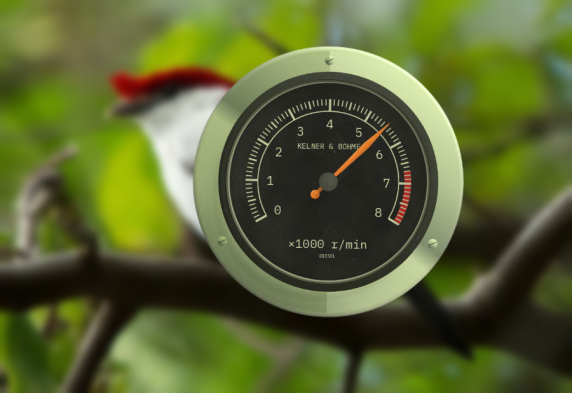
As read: rpm 5500
